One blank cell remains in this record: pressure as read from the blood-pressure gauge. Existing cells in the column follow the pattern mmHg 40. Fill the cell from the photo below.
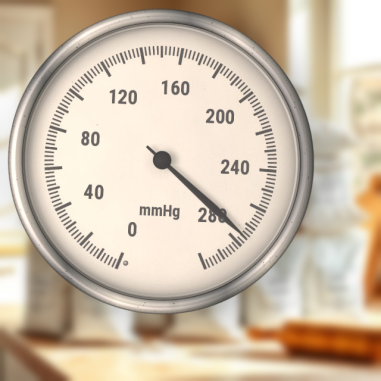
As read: mmHg 276
